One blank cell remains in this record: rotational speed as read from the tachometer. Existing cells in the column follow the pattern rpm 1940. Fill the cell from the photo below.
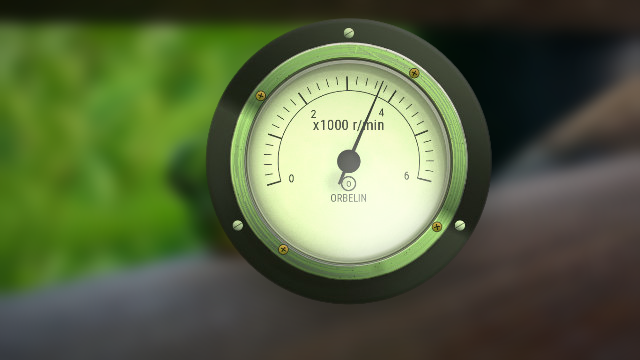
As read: rpm 3700
